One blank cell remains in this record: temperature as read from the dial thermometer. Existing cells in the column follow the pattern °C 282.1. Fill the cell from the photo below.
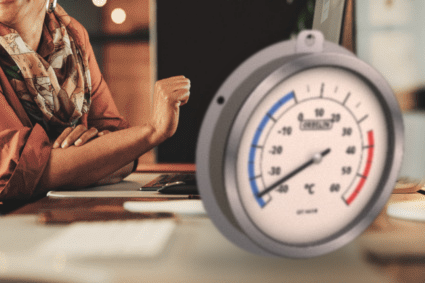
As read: °C -35
